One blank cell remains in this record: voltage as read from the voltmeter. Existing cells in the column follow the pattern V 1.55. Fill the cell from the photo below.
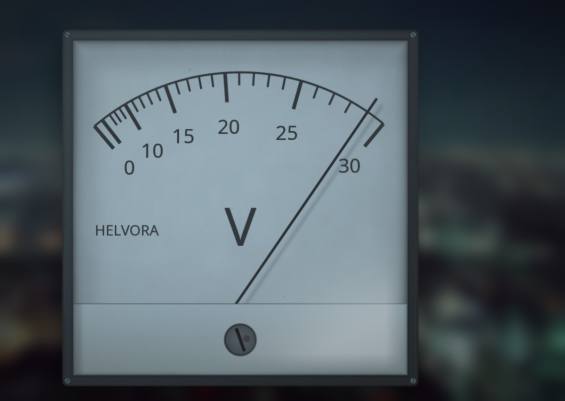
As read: V 29
